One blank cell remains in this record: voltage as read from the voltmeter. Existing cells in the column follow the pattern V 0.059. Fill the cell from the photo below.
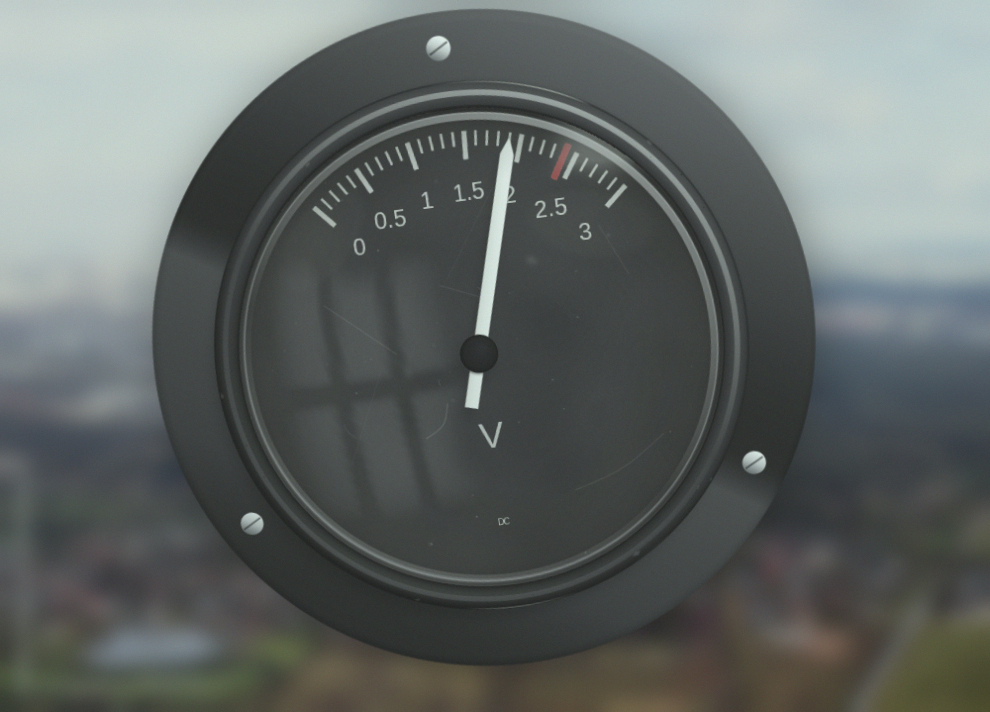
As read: V 1.9
